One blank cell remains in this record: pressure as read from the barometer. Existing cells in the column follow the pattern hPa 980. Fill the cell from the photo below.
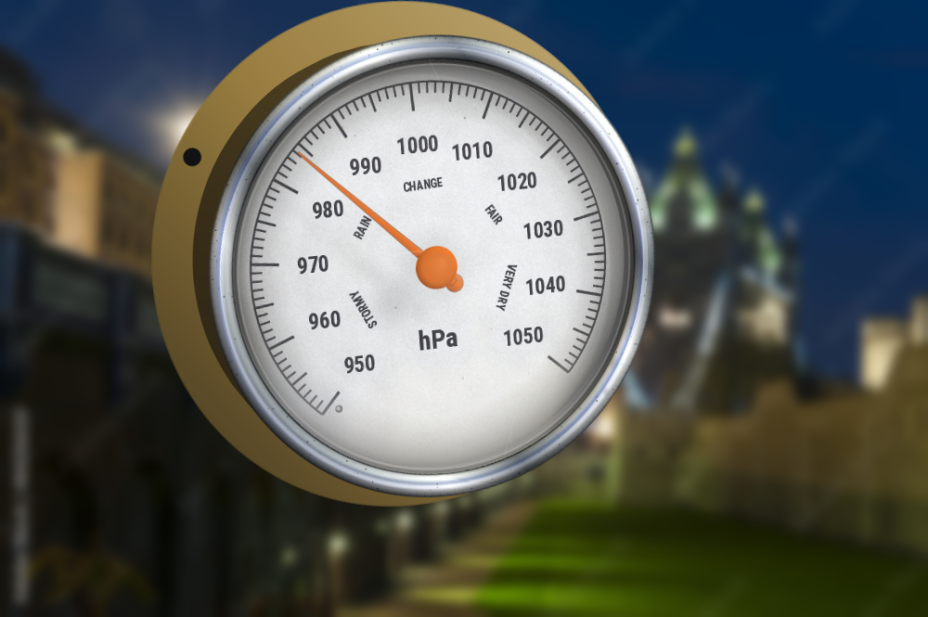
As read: hPa 984
